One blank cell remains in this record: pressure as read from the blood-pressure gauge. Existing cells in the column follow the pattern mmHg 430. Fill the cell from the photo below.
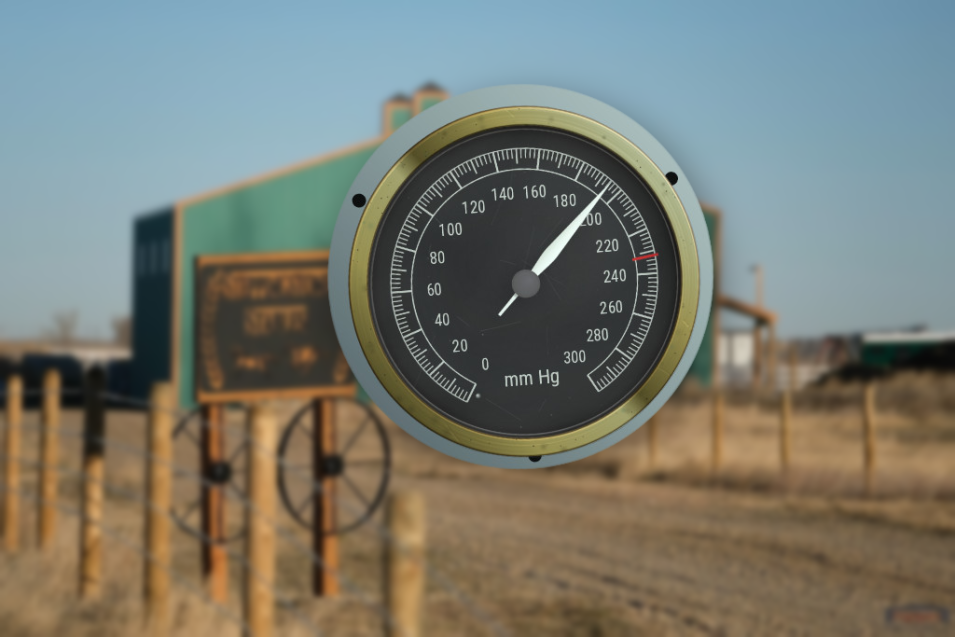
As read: mmHg 194
